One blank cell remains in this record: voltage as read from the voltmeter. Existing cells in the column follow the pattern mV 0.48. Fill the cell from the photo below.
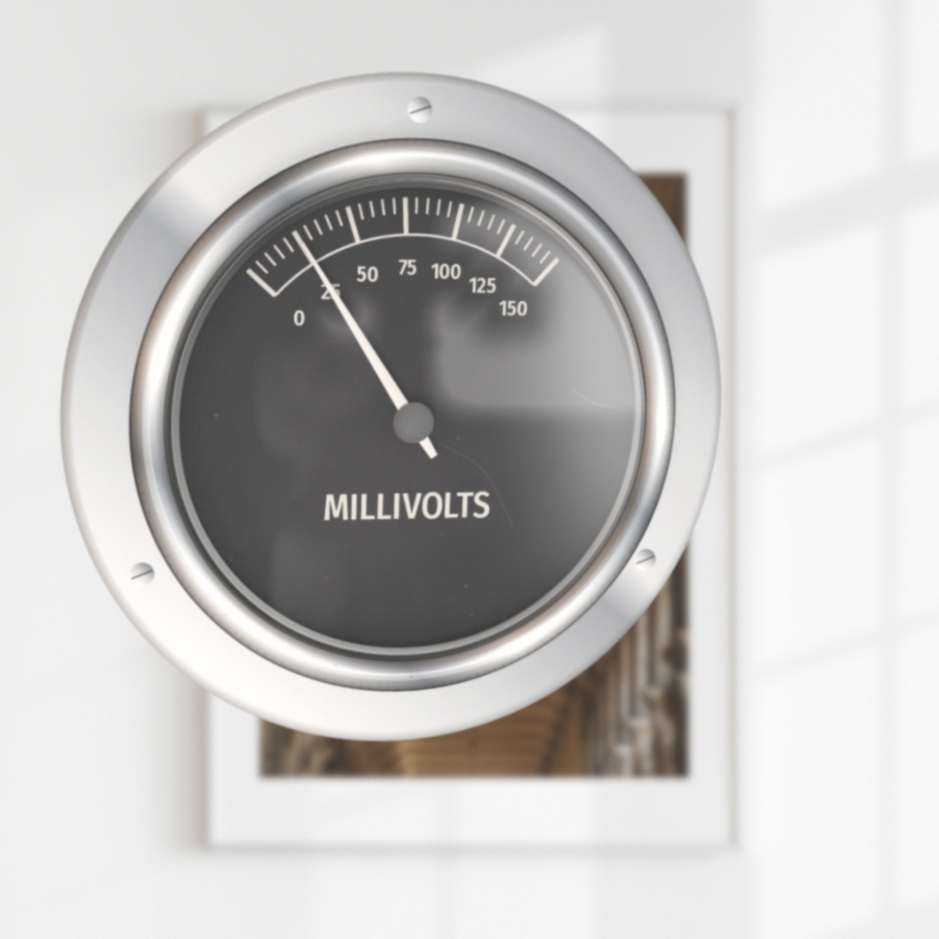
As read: mV 25
